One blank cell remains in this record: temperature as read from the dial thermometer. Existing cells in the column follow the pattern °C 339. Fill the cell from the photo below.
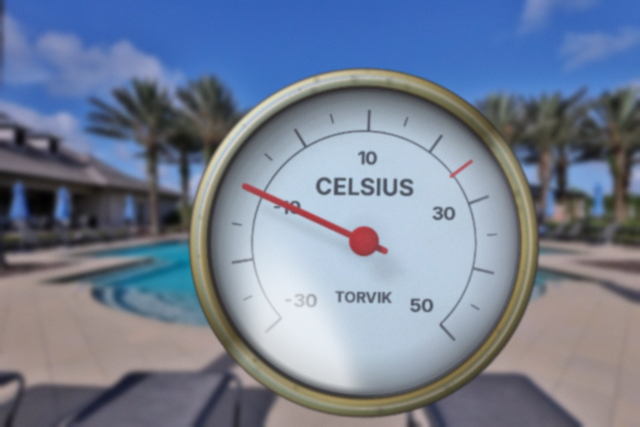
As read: °C -10
